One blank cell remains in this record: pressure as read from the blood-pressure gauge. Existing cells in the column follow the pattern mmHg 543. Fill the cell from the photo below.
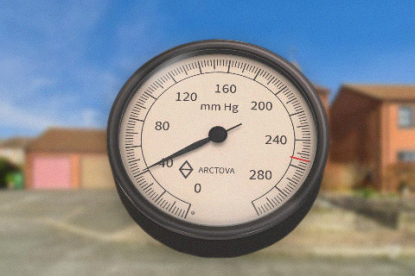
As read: mmHg 40
